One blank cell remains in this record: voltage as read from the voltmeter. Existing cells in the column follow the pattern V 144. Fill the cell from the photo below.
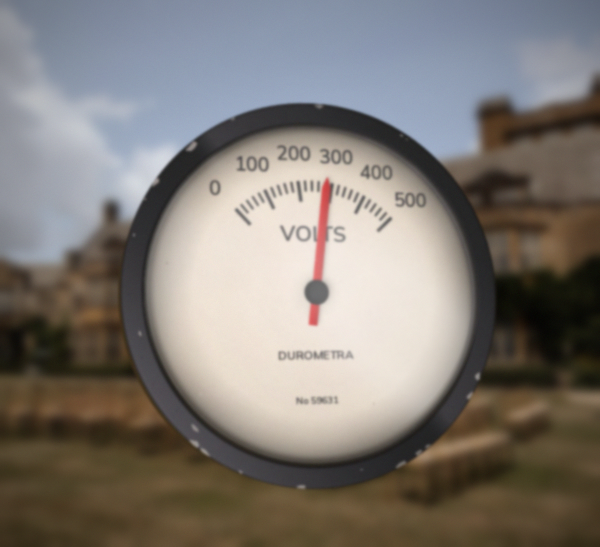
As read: V 280
